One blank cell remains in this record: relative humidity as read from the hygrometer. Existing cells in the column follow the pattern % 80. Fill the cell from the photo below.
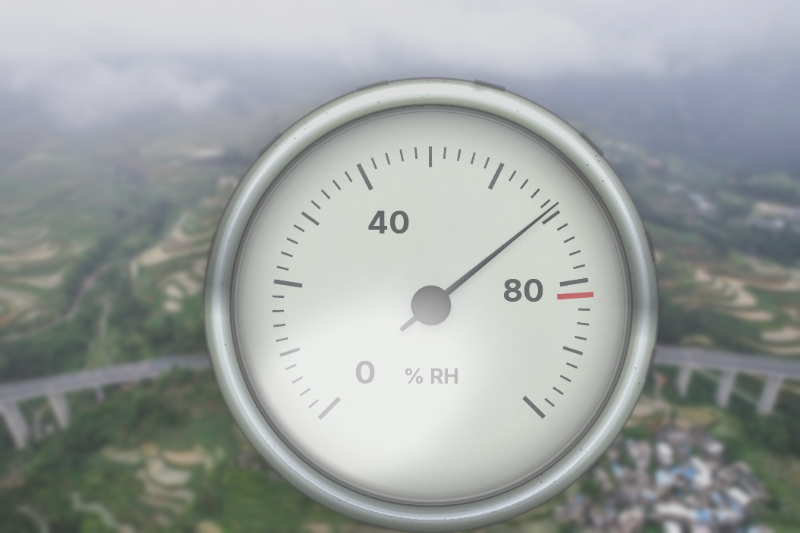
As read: % 69
